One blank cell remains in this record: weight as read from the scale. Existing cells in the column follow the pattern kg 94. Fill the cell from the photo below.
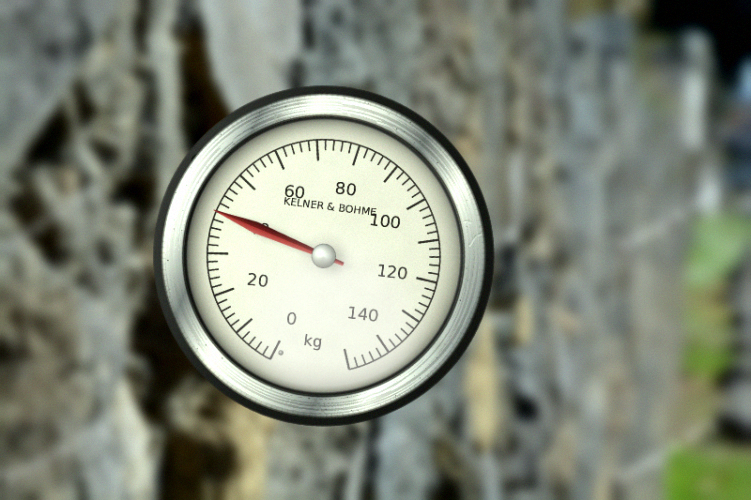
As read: kg 40
